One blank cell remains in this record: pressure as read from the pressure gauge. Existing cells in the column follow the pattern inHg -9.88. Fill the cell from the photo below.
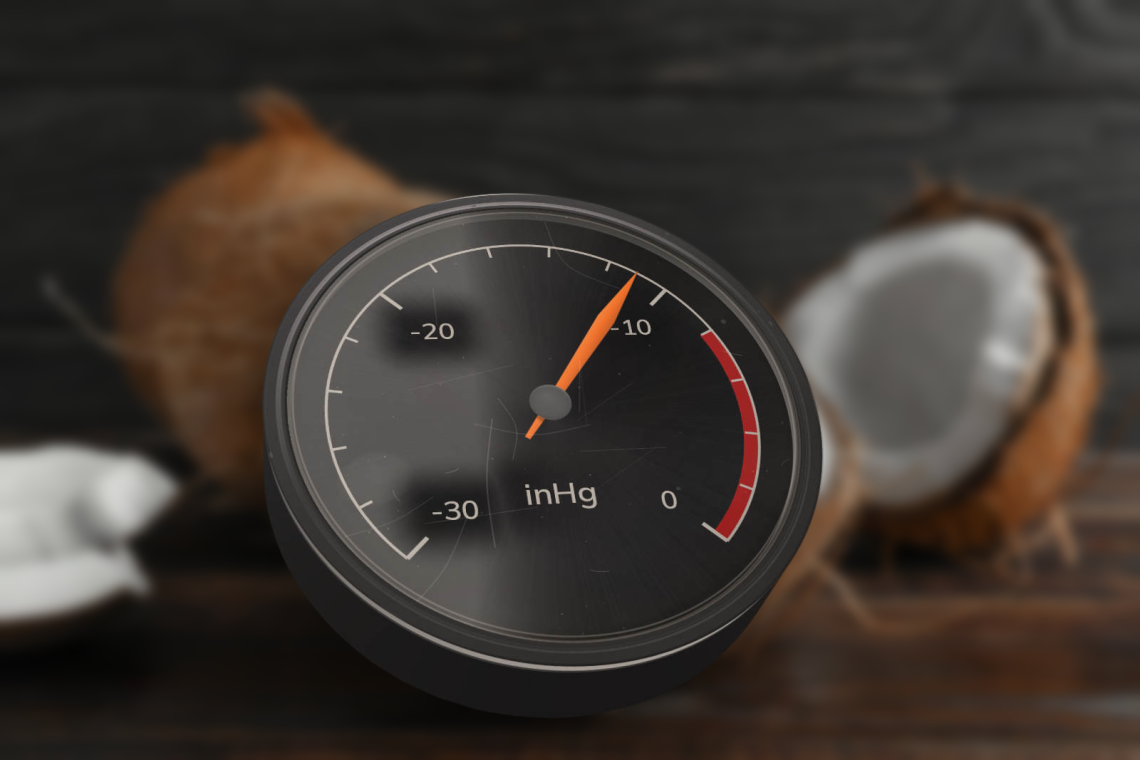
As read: inHg -11
